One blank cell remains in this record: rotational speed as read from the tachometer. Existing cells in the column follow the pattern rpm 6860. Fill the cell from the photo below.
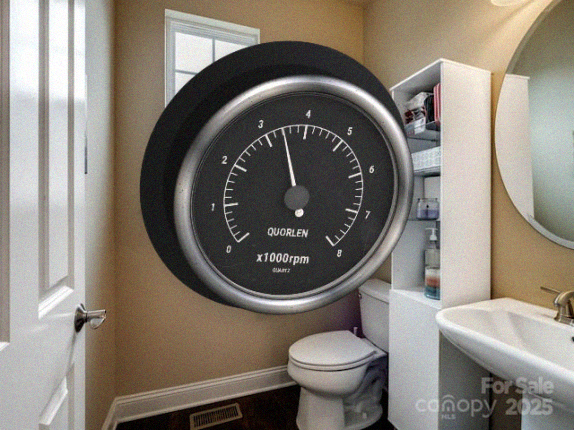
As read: rpm 3400
